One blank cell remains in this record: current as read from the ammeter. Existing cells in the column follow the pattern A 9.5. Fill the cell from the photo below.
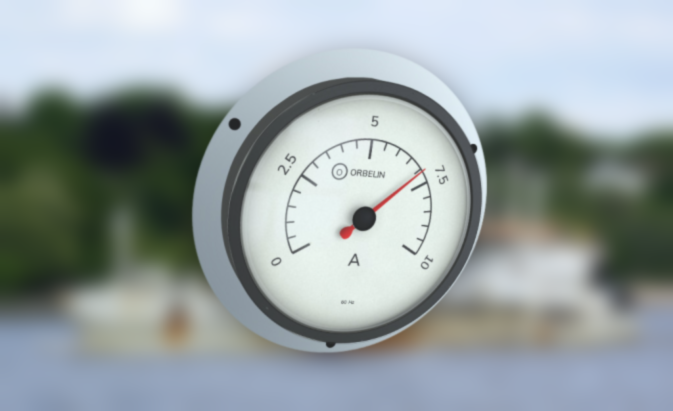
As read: A 7
